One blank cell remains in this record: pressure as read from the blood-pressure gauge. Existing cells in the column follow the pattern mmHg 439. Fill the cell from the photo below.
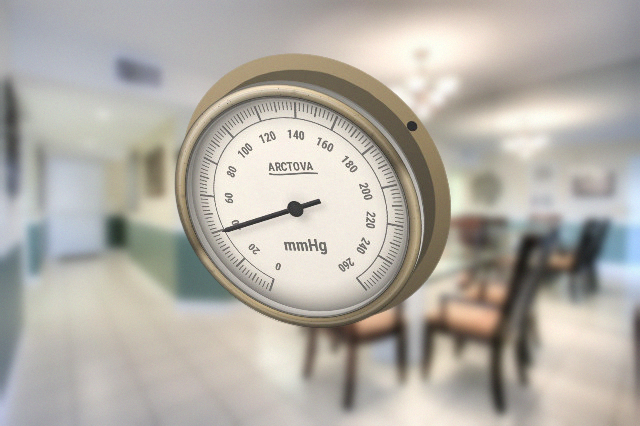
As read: mmHg 40
